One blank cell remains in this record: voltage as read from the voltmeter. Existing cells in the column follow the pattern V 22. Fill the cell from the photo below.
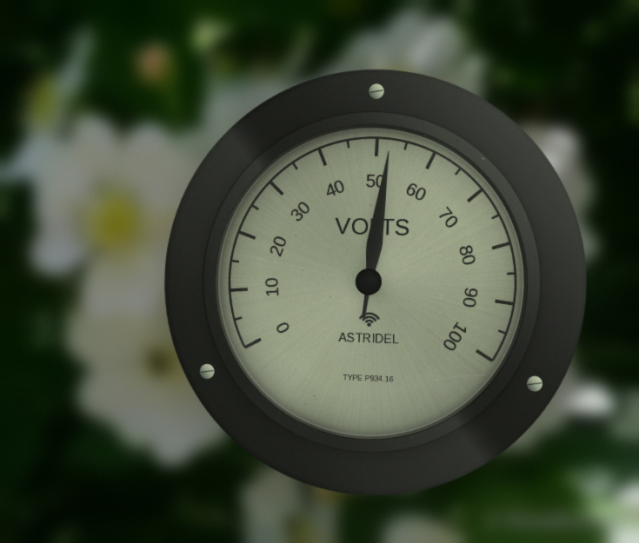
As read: V 52.5
